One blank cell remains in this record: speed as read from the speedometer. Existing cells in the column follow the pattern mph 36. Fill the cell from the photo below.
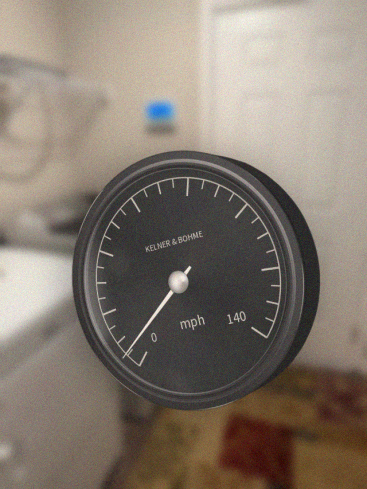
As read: mph 5
